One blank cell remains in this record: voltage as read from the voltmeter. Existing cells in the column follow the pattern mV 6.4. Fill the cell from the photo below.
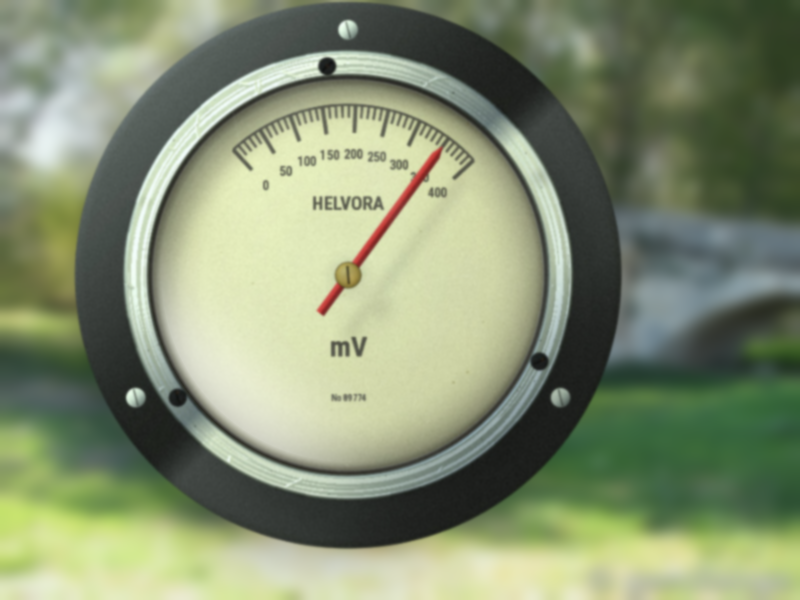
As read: mV 350
